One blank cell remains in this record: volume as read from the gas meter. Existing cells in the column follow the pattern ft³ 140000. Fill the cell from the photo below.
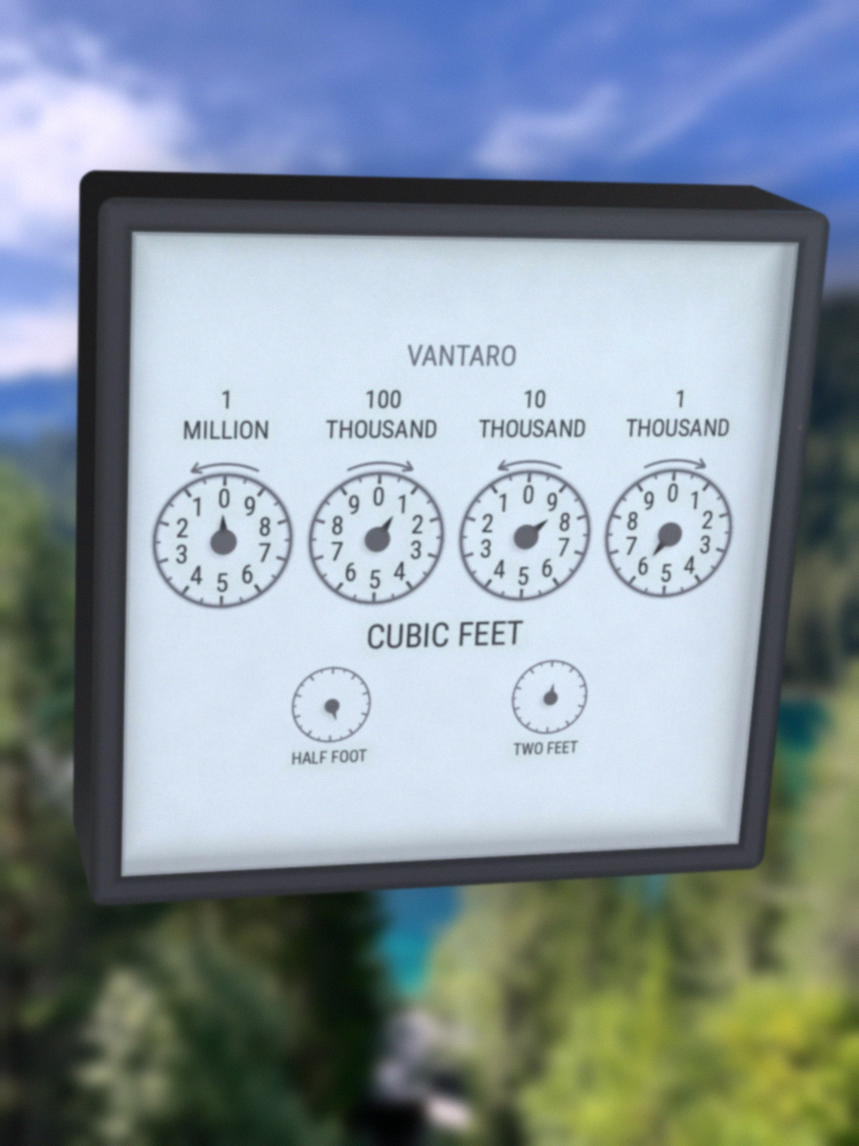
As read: ft³ 8600
